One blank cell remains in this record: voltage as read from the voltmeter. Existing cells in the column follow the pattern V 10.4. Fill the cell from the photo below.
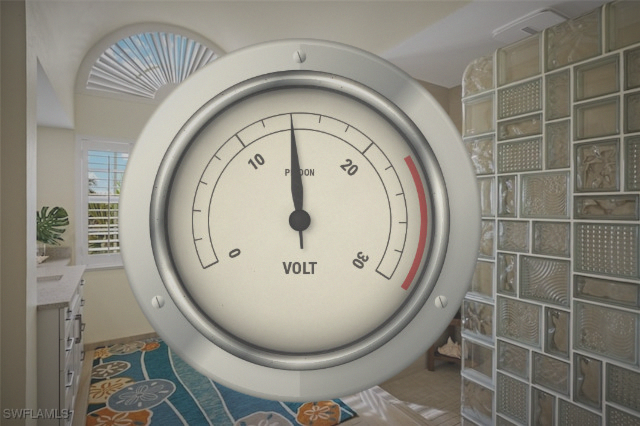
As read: V 14
